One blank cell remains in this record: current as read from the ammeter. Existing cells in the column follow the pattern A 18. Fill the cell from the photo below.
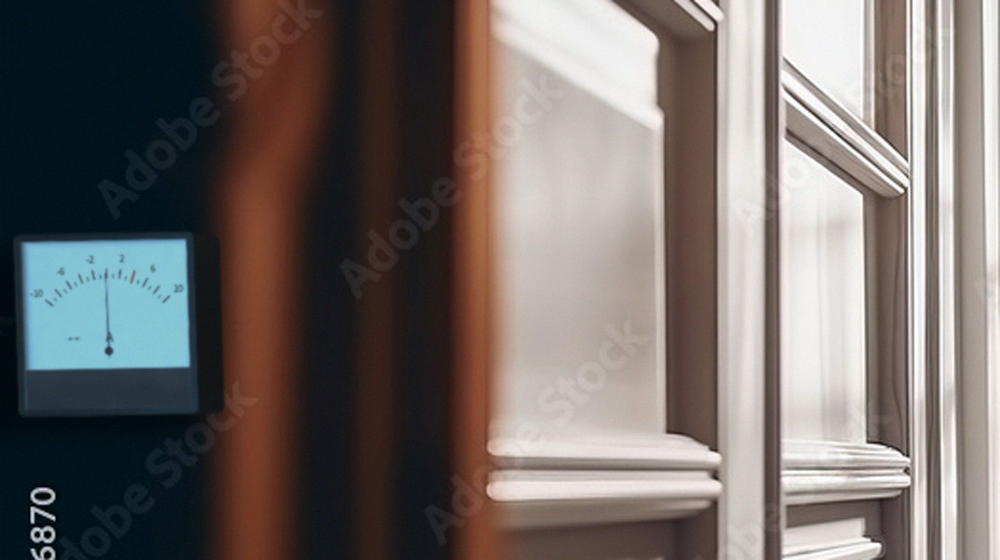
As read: A 0
